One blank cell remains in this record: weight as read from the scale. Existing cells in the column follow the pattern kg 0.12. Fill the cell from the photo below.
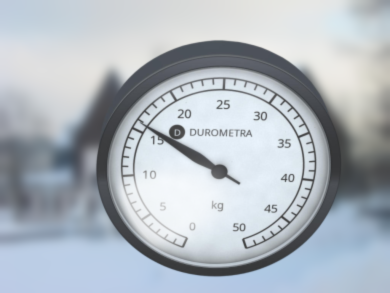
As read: kg 16
